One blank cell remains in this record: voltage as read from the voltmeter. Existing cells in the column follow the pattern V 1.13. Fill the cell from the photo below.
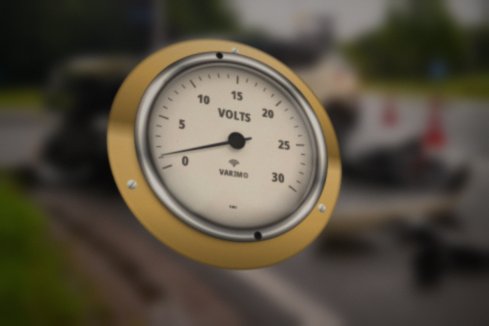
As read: V 1
